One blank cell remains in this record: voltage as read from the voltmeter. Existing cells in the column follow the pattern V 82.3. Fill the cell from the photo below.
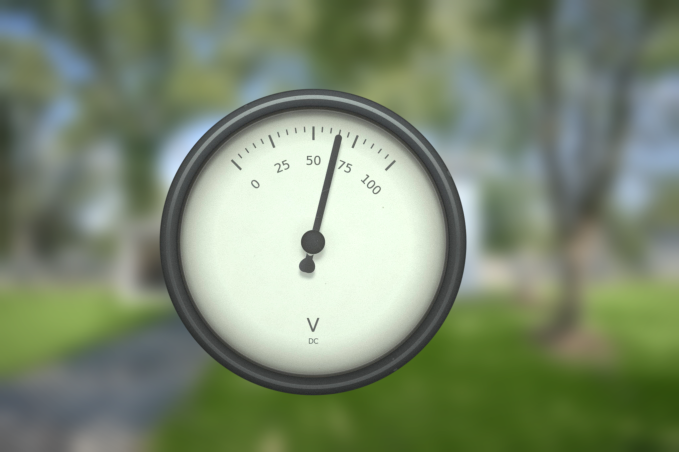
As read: V 65
